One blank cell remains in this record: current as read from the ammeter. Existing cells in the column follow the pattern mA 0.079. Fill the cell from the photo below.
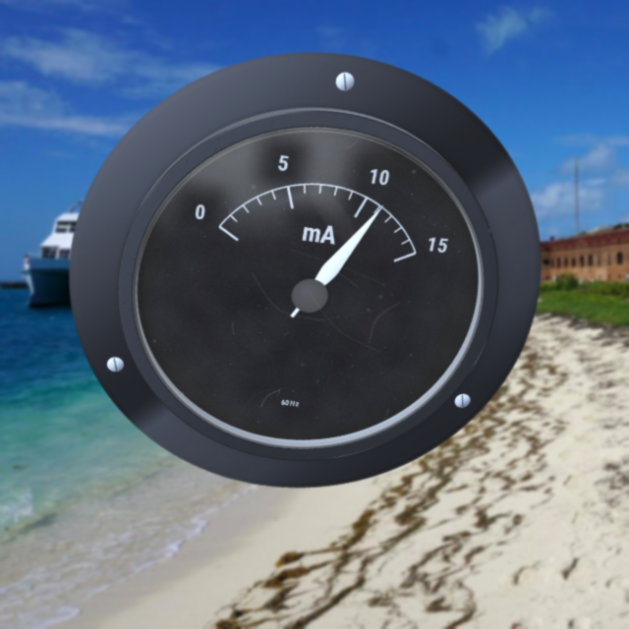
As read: mA 11
